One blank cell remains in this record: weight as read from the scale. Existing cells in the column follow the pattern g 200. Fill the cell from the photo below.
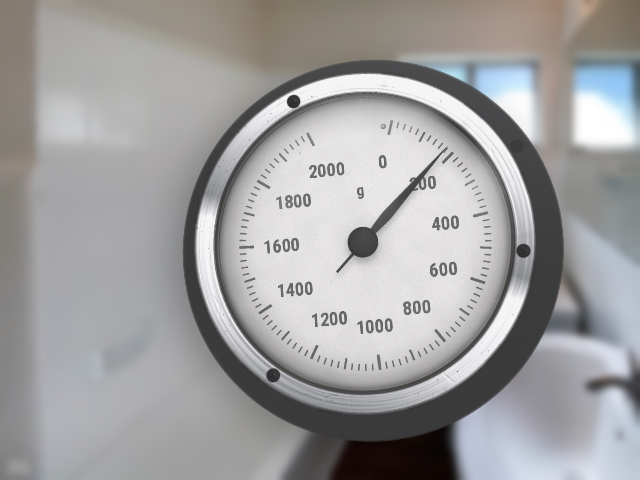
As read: g 180
